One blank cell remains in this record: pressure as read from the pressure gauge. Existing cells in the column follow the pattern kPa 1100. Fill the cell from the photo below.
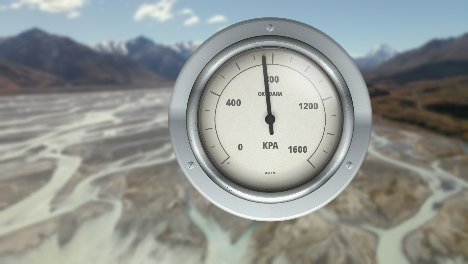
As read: kPa 750
